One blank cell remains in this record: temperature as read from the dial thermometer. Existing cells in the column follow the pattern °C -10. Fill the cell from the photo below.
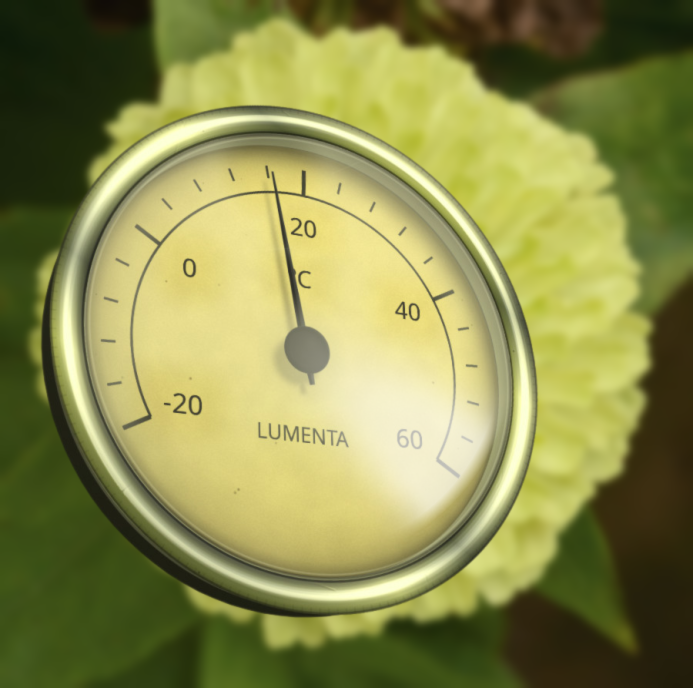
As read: °C 16
